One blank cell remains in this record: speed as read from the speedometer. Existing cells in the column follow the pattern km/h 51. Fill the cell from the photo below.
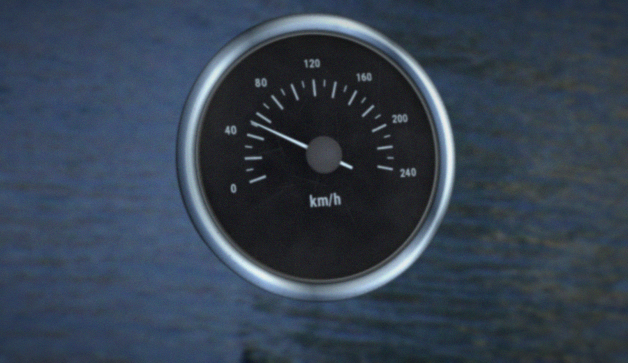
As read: km/h 50
